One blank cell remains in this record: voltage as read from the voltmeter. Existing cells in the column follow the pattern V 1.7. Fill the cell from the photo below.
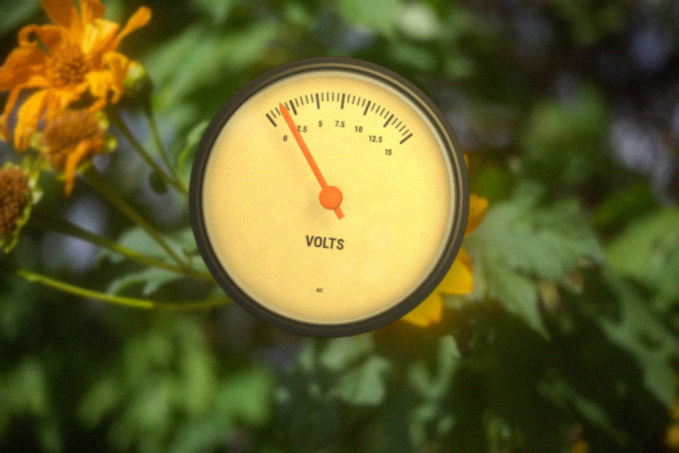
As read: V 1.5
